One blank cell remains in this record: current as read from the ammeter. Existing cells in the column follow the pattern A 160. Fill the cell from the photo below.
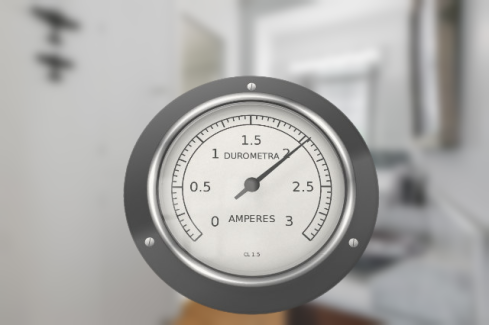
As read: A 2.05
